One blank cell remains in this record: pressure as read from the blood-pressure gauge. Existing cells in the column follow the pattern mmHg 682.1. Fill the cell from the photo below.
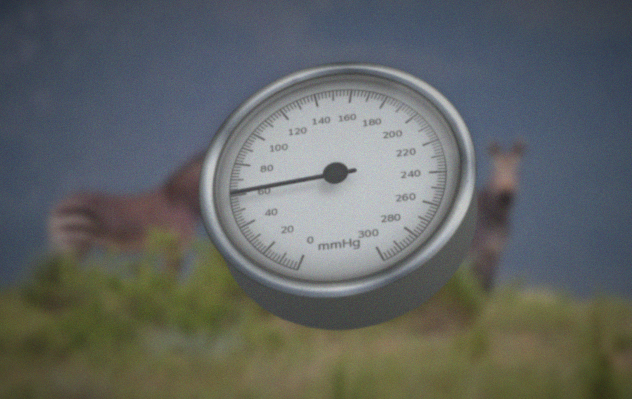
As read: mmHg 60
